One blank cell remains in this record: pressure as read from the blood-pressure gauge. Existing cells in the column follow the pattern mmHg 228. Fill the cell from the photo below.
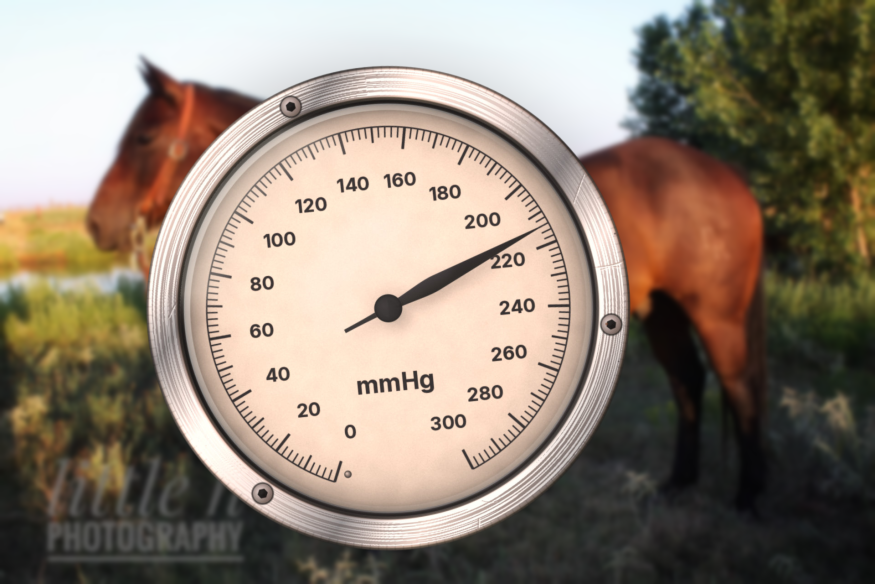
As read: mmHg 214
